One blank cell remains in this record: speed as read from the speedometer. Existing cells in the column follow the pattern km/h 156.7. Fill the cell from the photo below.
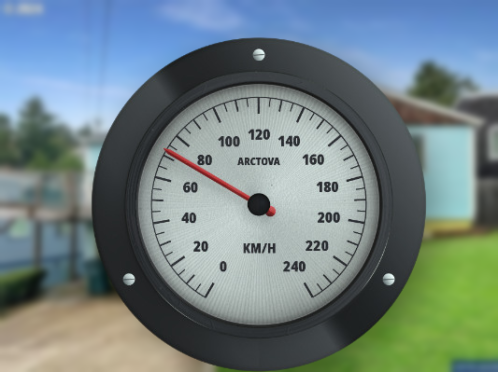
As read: km/h 72.5
